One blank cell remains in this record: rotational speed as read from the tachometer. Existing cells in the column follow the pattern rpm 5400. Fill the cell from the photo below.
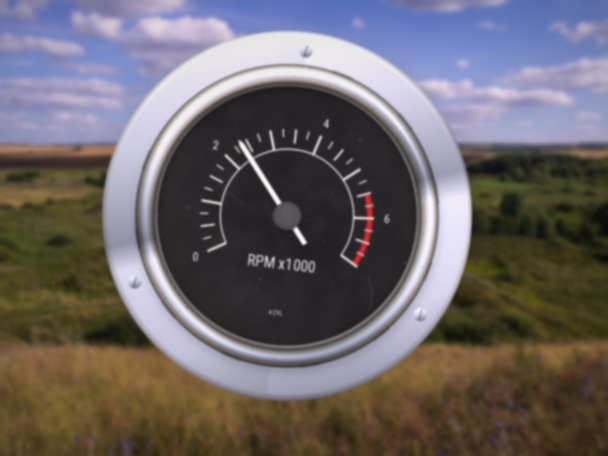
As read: rpm 2375
